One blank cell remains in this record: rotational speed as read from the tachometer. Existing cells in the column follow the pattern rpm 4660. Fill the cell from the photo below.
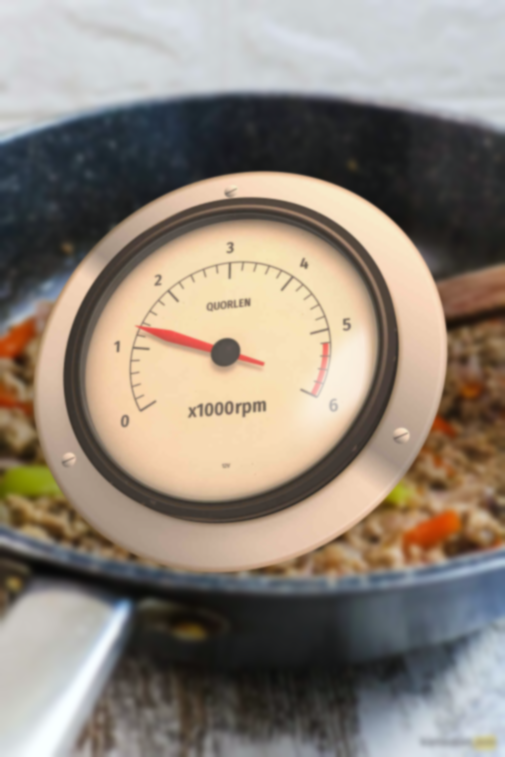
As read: rpm 1300
